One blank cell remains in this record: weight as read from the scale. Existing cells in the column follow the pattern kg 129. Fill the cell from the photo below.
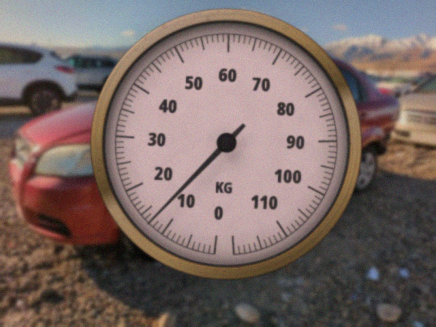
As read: kg 13
